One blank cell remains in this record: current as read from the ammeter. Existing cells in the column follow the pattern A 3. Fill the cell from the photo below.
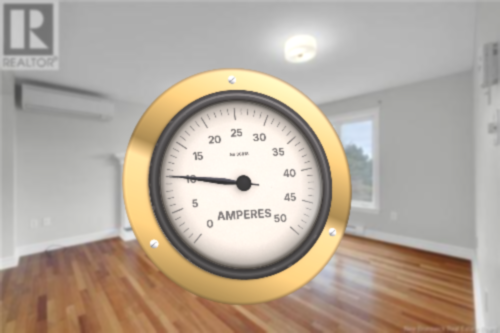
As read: A 10
